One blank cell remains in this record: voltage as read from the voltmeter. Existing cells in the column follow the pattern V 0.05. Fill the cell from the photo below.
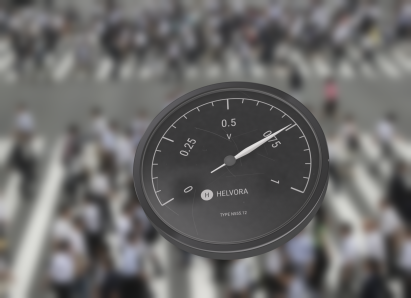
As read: V 0.75
